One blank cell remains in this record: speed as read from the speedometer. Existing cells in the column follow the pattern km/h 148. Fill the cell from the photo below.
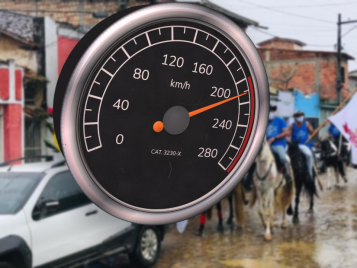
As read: km/h 210
